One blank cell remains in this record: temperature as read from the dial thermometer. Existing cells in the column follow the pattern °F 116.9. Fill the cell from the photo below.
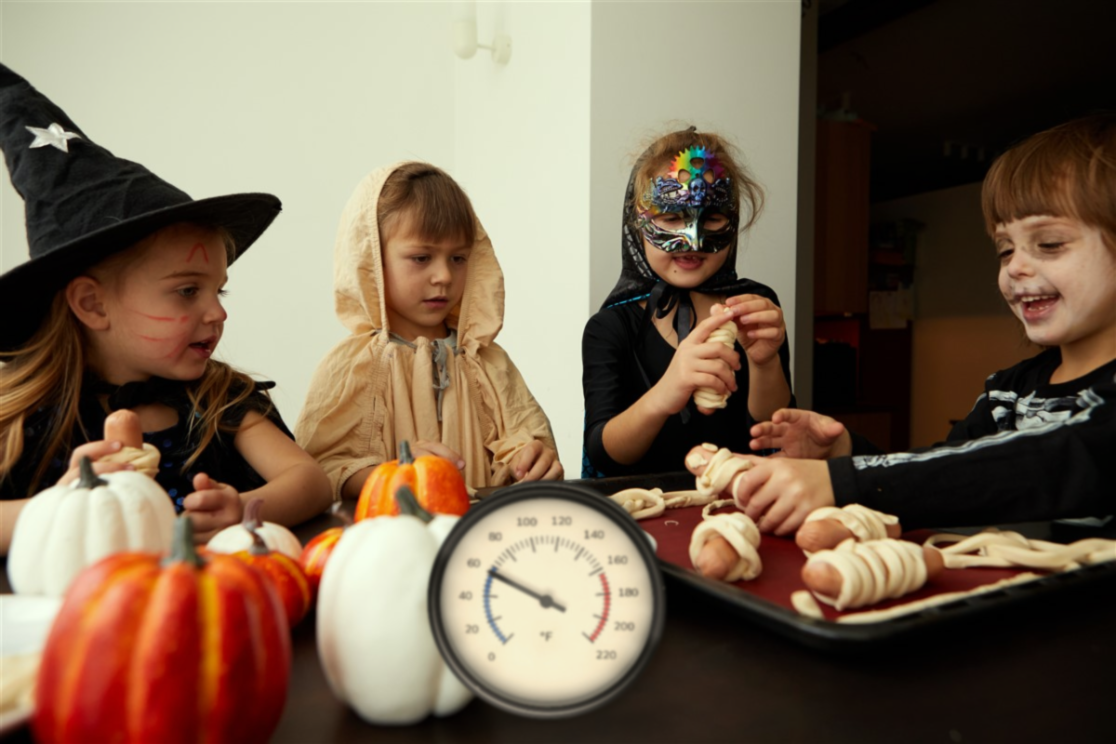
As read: °F 60
